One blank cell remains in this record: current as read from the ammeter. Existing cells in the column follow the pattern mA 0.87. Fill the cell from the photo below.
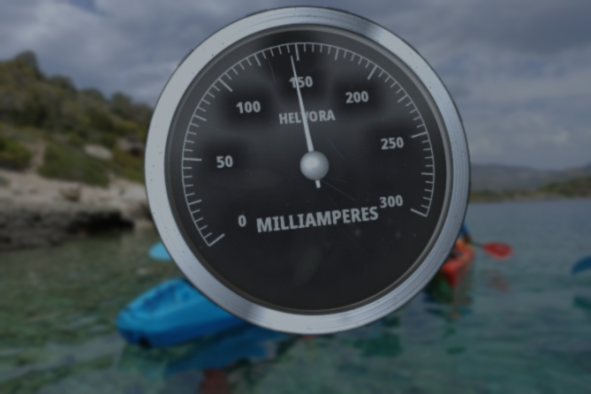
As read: mA 145
